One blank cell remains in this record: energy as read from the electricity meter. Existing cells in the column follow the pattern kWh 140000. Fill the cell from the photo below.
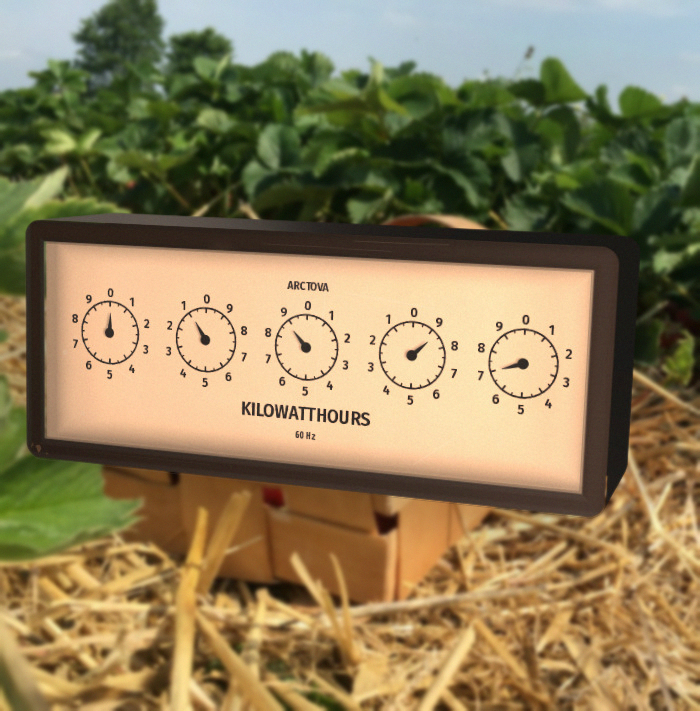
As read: kWh 887
